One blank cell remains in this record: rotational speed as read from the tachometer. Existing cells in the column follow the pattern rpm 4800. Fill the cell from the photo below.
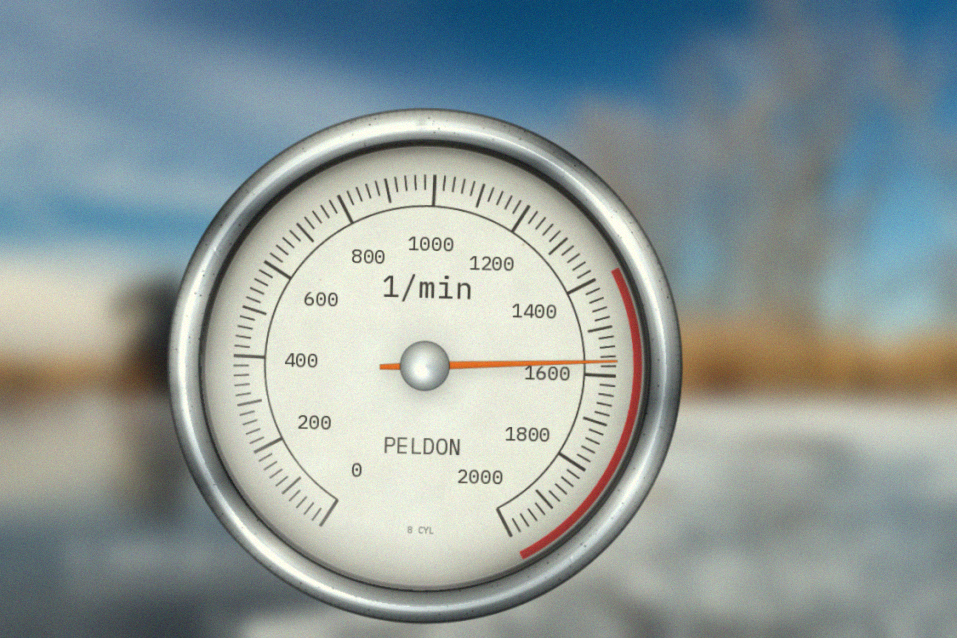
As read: rpm 1570
